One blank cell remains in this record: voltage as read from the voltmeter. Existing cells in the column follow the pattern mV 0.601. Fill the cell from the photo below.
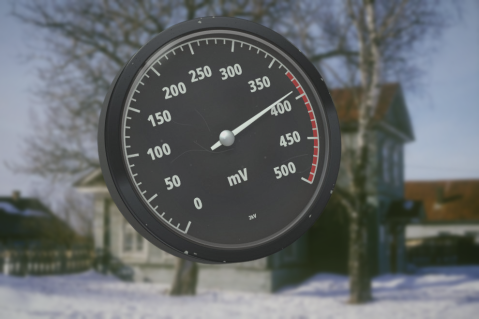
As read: mV 390
